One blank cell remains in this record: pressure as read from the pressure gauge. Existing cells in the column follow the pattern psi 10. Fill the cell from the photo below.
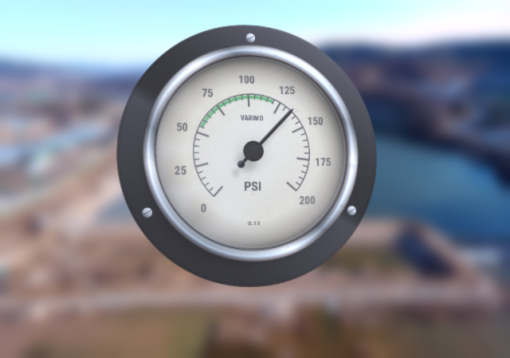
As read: psi 135
